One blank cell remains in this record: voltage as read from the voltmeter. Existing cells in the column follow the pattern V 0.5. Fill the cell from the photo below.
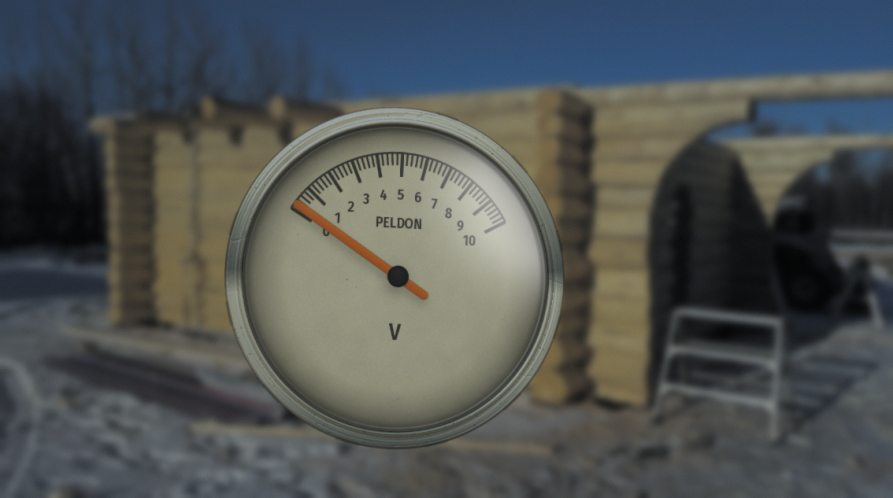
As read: V 0.2
